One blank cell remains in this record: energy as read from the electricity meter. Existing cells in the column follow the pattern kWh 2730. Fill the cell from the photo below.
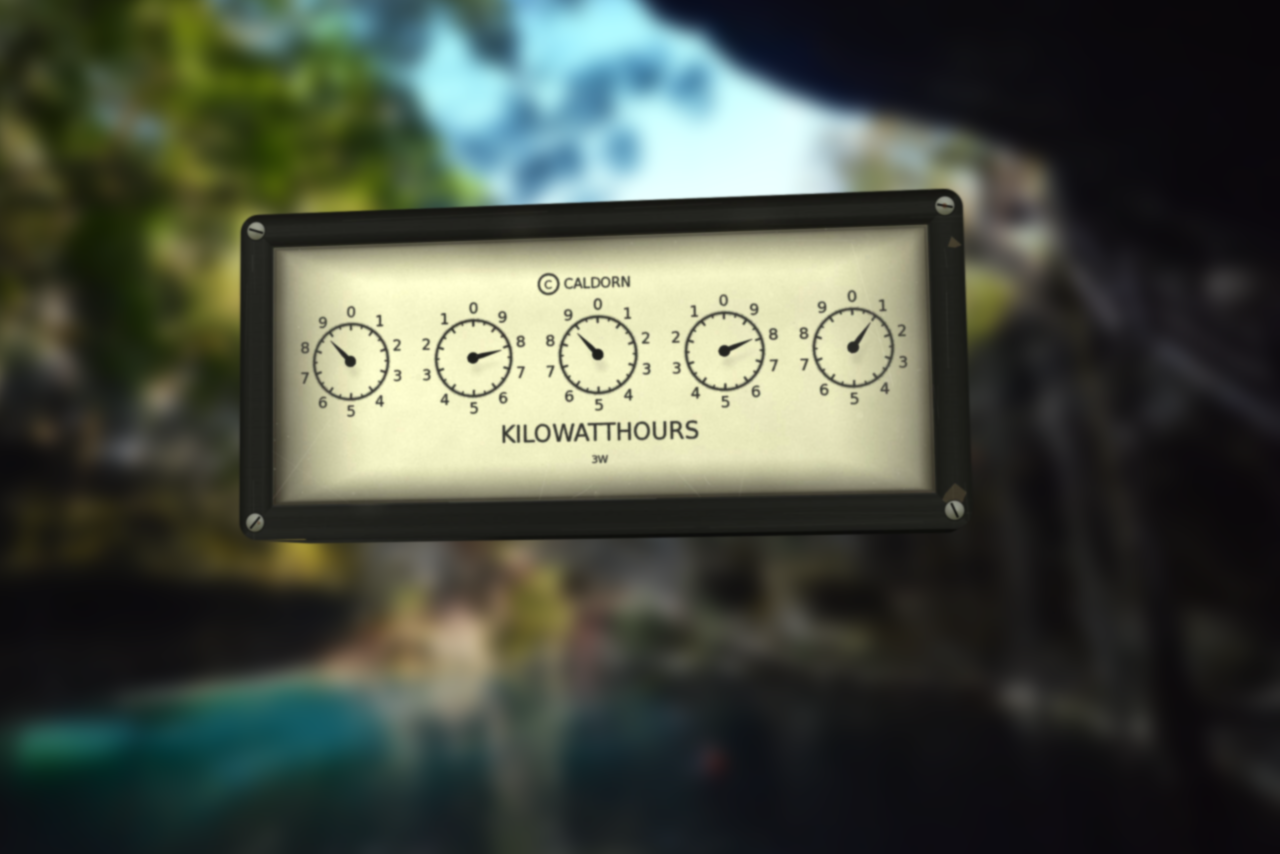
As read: kWh 87881
